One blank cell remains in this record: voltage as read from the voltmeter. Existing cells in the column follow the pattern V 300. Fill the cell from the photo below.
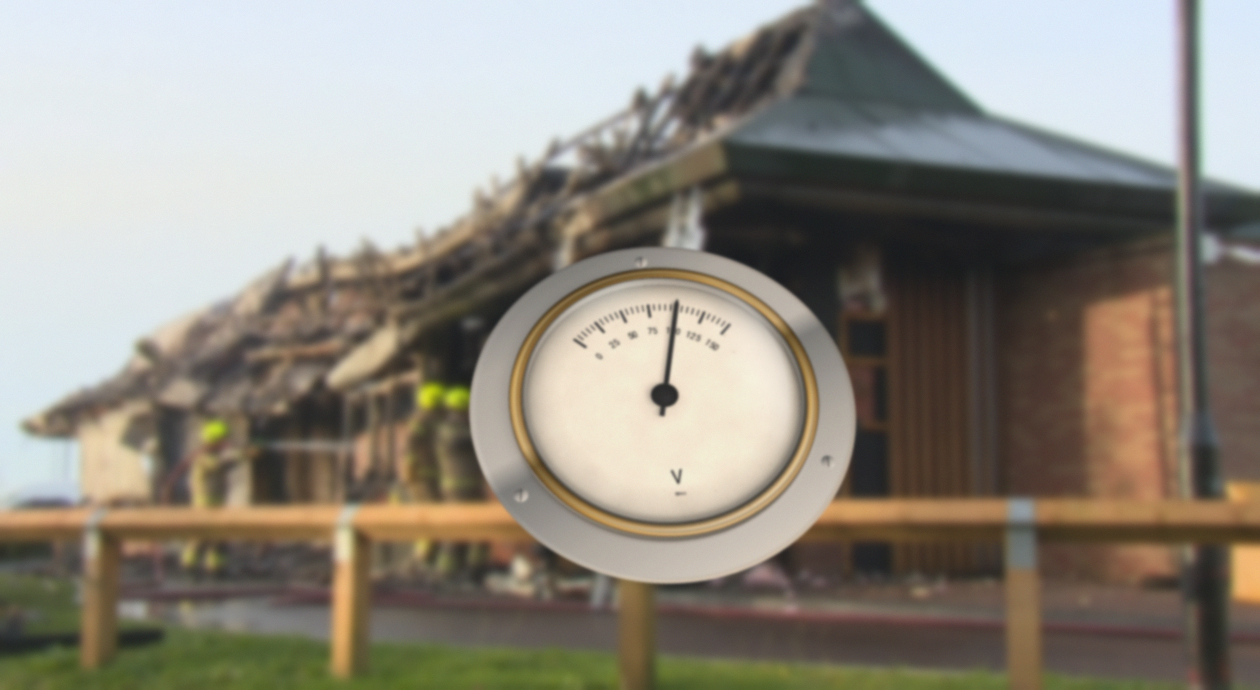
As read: V 100
